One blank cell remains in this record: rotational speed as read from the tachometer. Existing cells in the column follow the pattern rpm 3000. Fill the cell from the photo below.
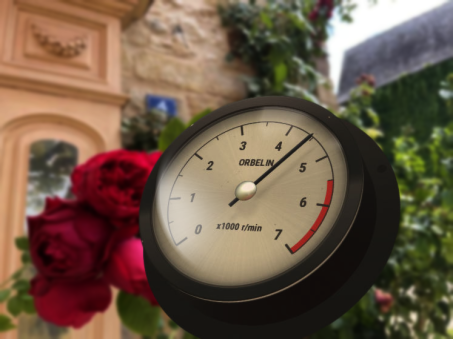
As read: rpm 4500
